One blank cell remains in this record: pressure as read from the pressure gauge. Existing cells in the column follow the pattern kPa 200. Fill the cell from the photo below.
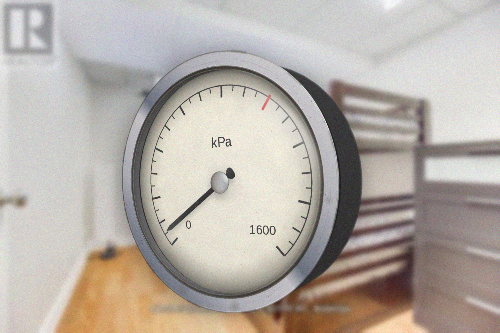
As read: kPa 50
